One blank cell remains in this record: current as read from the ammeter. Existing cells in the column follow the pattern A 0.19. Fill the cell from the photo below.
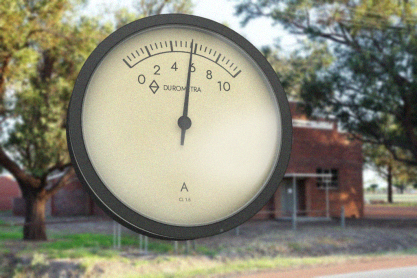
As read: A 5.6
